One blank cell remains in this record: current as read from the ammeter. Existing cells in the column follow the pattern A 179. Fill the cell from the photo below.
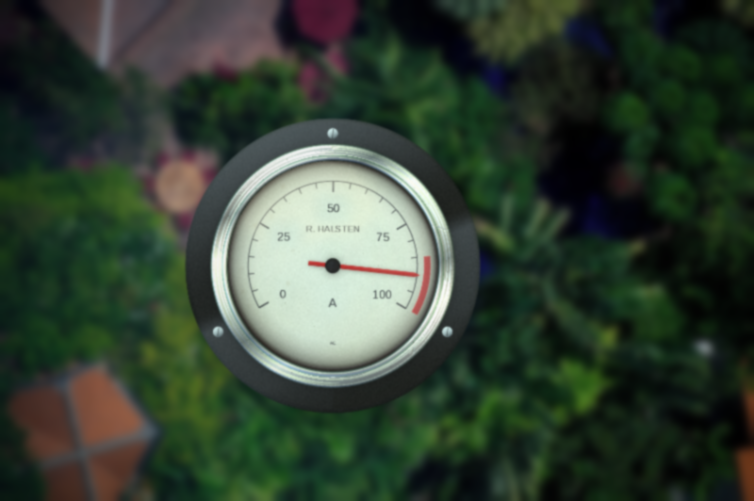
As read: A 90
